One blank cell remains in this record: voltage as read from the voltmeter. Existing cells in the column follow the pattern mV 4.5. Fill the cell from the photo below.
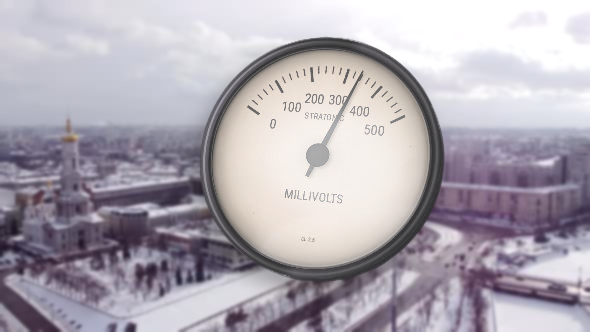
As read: mV 340
